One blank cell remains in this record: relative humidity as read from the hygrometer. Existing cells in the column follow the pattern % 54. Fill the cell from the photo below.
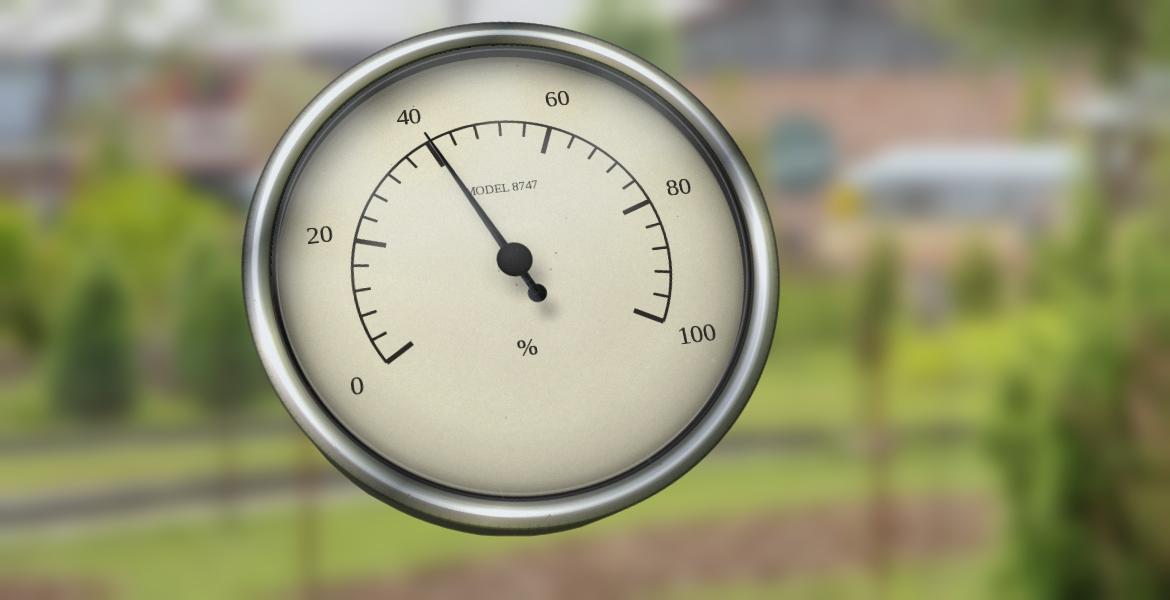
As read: % 40
